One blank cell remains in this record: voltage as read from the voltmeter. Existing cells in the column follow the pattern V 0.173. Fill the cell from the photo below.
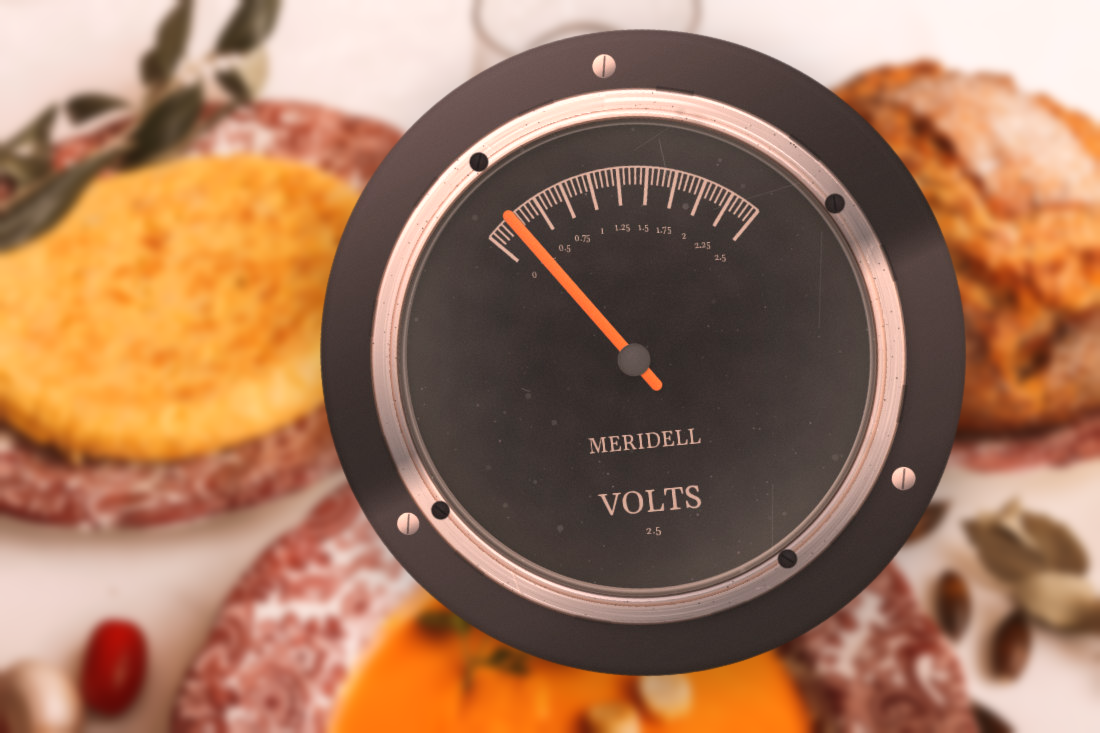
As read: V 0.25
